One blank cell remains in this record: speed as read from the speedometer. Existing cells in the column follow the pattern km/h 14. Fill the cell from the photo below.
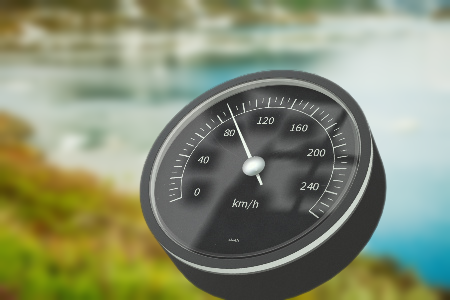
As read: km/h 90
